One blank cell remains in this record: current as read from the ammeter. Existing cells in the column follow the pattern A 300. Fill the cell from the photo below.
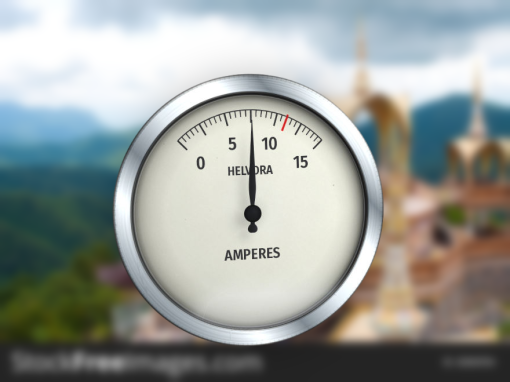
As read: A 7.5
